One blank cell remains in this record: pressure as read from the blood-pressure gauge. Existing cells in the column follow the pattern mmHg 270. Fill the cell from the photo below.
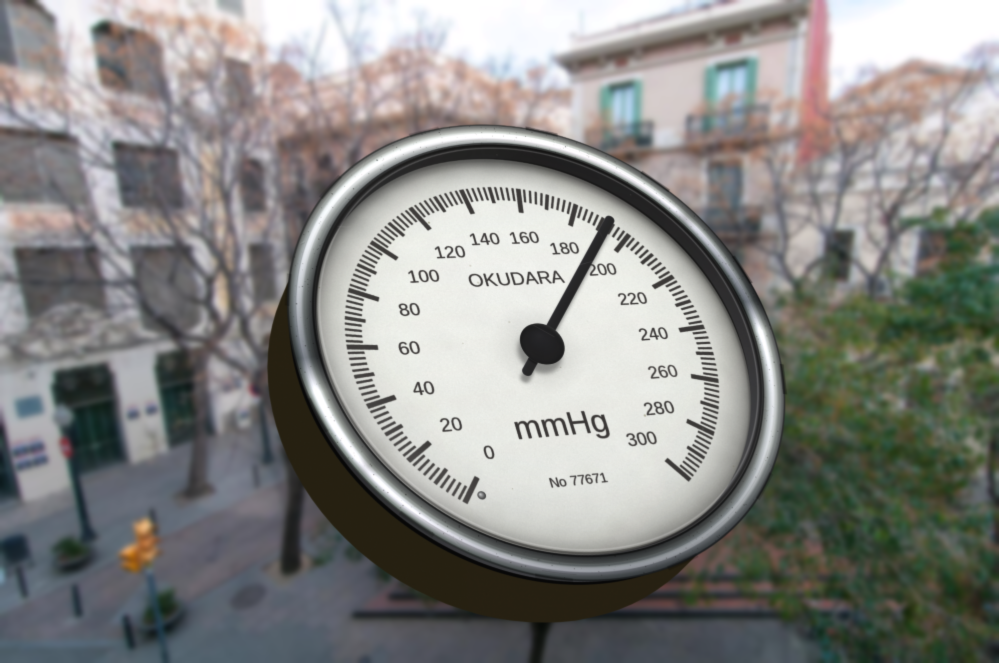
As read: mmHg 192
